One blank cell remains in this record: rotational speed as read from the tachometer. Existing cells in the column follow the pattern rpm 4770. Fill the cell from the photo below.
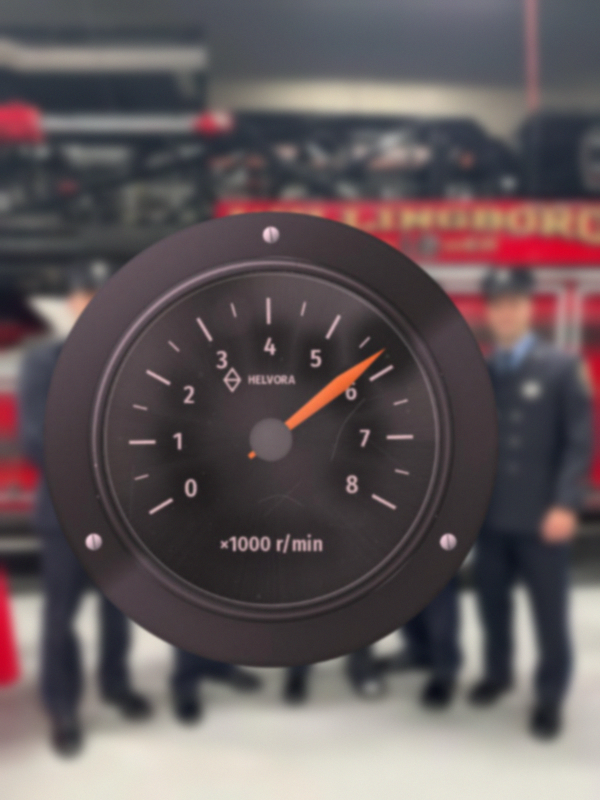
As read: rpm 5750
